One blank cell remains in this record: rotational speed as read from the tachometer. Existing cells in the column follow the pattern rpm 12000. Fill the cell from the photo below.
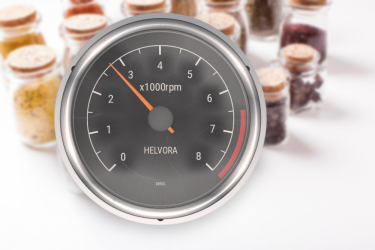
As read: rpm 2750
